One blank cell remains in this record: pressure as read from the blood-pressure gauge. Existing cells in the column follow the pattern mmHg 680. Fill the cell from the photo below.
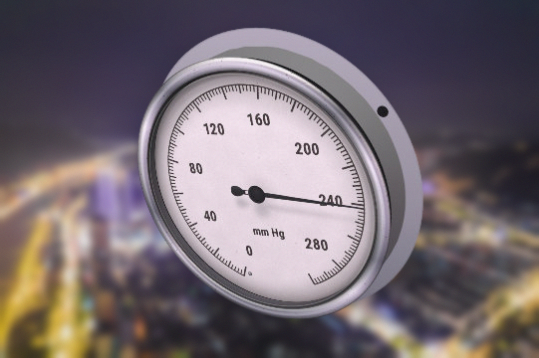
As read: mmHg 240
